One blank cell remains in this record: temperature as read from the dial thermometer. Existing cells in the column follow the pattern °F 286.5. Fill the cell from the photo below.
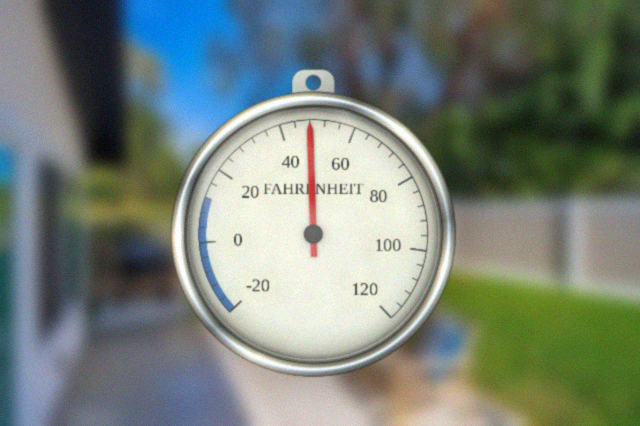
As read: °F 48
